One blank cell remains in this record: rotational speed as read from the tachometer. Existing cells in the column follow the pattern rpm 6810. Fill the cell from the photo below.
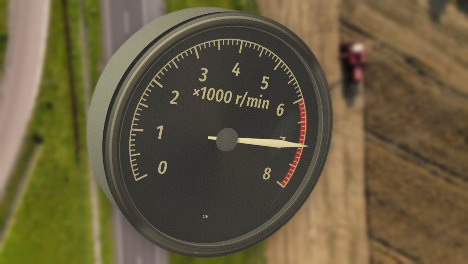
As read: rpm 7000
